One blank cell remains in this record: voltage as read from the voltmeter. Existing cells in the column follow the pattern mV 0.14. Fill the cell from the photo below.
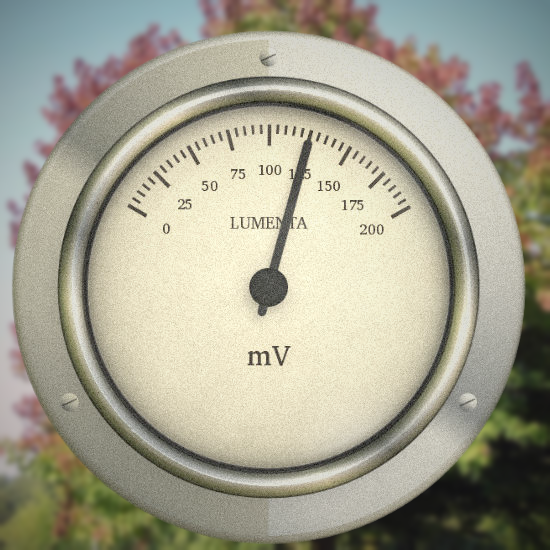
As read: mV 125
